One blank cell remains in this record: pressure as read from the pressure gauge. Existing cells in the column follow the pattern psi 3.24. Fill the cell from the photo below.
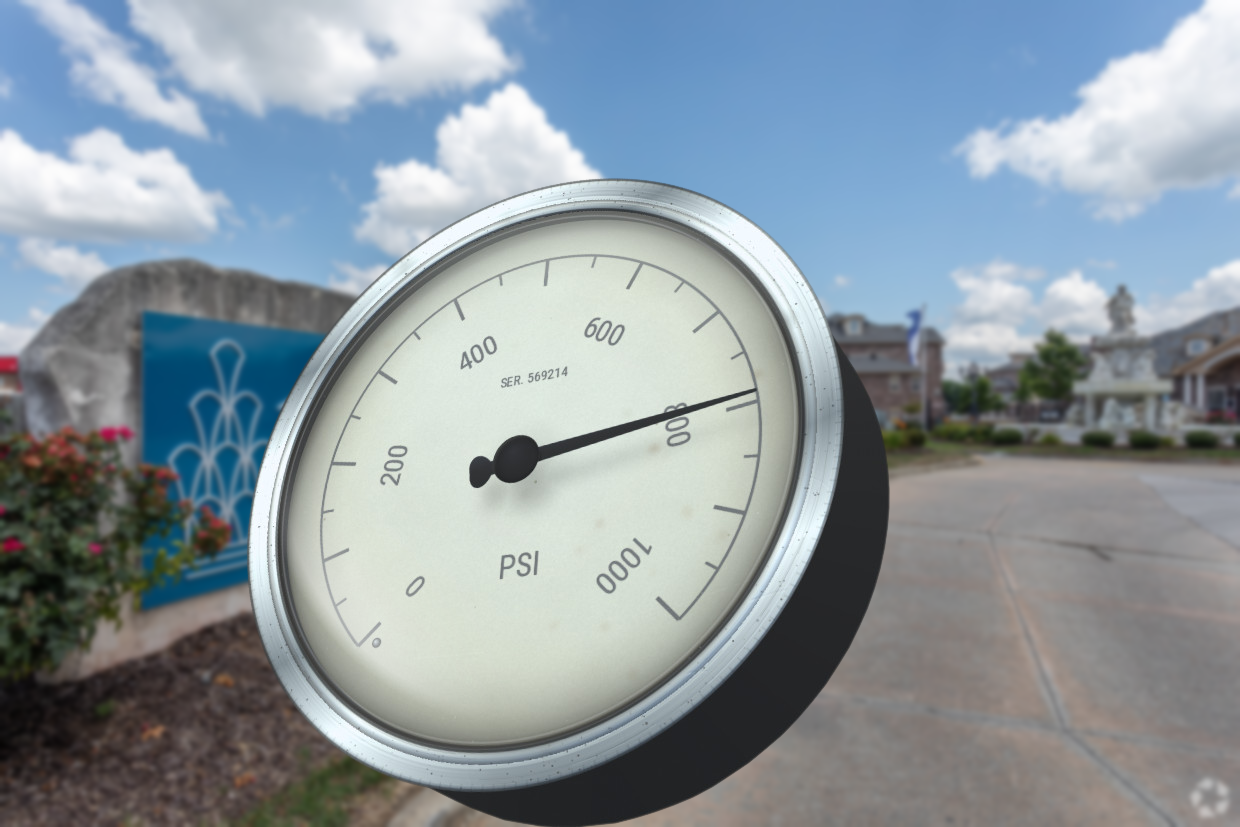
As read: psi 800
